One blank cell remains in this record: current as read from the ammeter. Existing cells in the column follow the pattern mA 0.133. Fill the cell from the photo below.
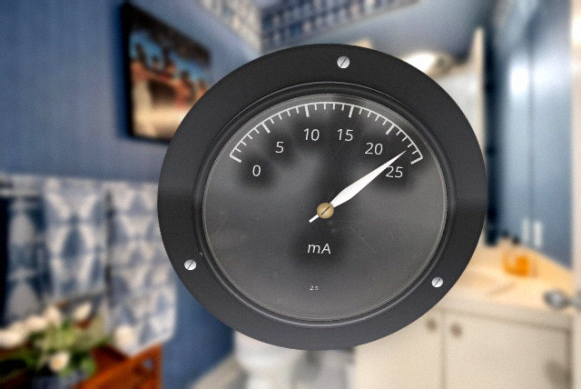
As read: mA 23
